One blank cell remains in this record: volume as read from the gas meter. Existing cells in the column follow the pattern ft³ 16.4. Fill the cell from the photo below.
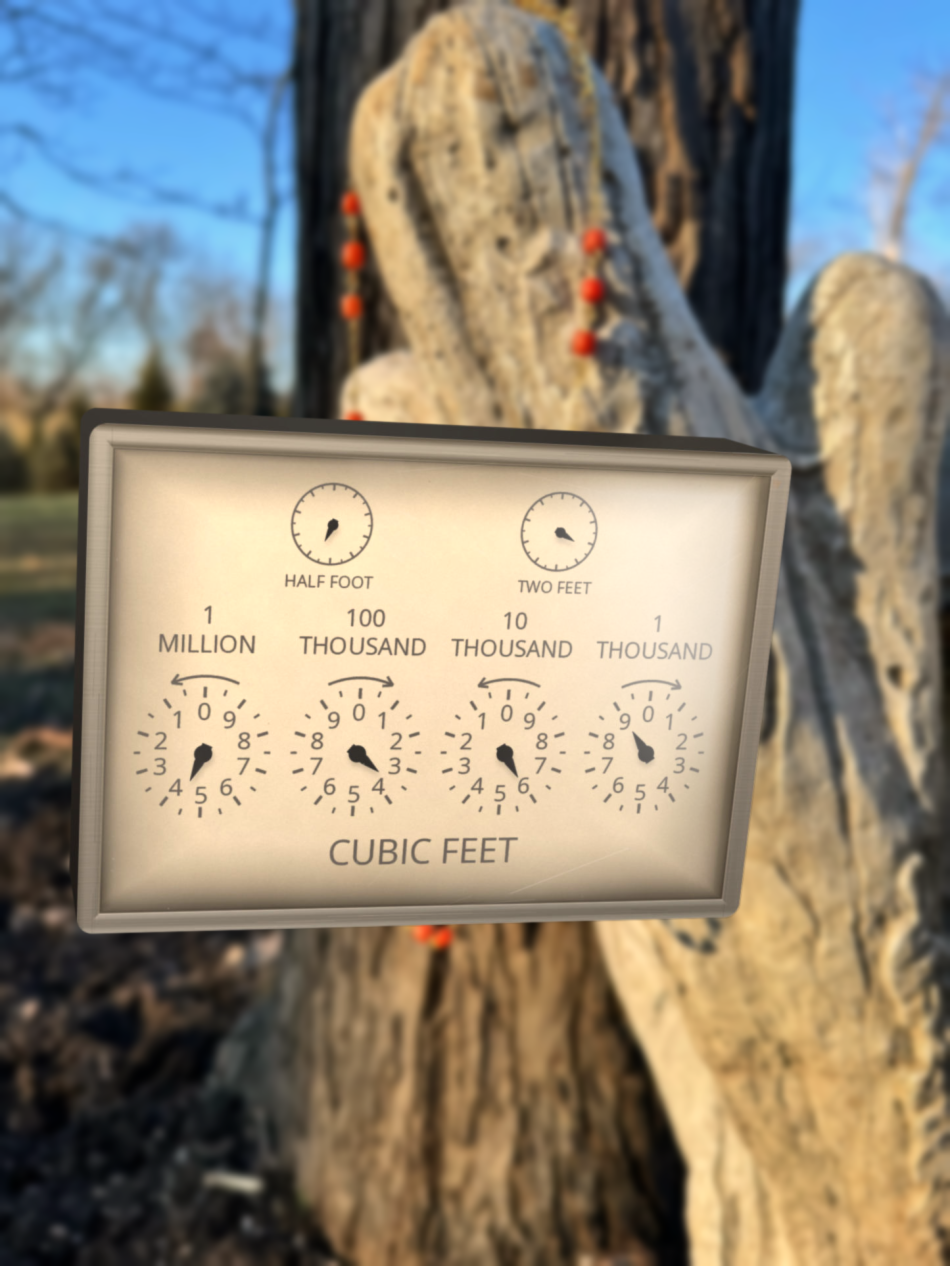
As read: ft³ 435900
